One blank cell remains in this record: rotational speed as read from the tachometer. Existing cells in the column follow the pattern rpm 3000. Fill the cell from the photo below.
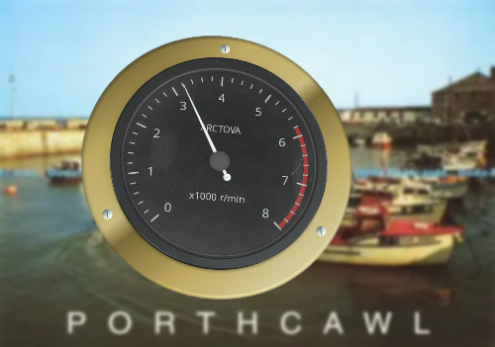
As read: rpm 3200
